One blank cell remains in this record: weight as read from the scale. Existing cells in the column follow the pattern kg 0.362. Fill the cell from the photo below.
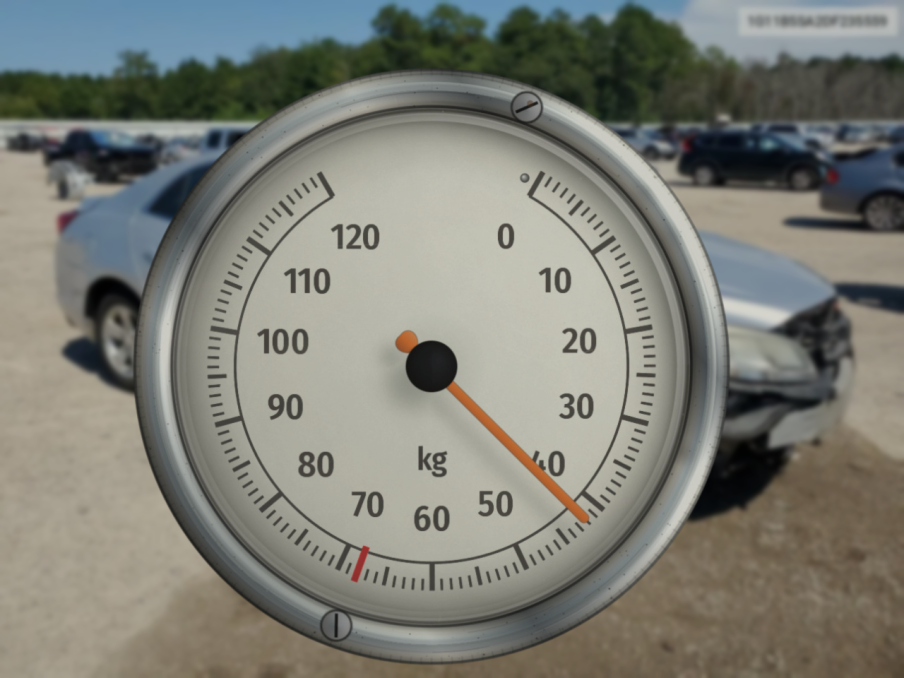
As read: kg 42
